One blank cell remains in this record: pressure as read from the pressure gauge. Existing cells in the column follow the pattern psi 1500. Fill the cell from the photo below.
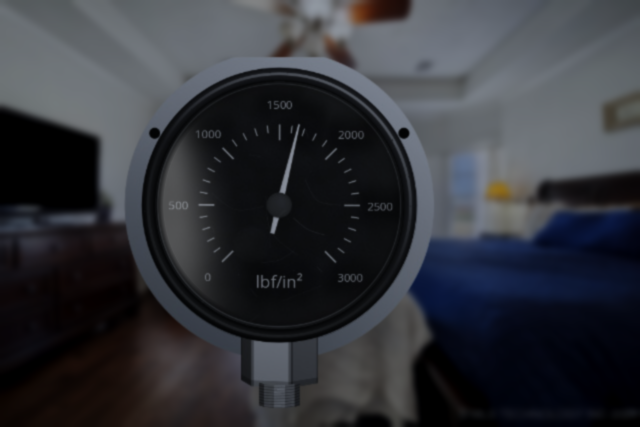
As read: psi 1650
